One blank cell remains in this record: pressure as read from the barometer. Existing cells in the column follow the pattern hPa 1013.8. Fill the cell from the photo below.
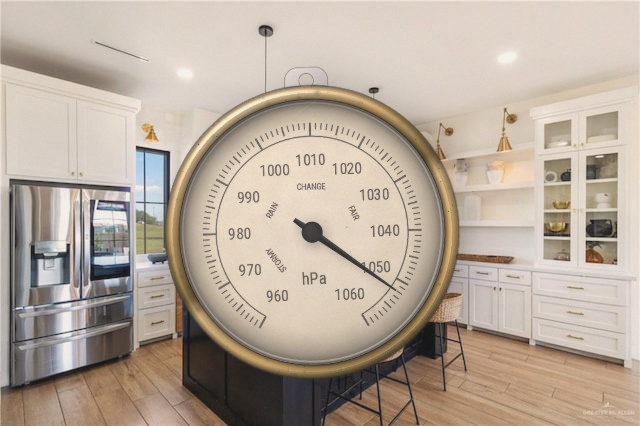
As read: hPa 1052
